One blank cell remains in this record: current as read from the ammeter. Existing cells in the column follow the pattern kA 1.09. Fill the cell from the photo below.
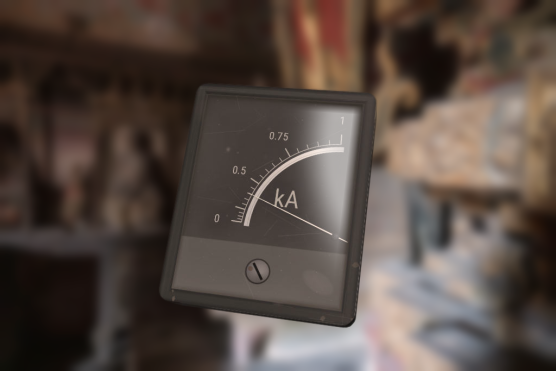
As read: kA 0.4
